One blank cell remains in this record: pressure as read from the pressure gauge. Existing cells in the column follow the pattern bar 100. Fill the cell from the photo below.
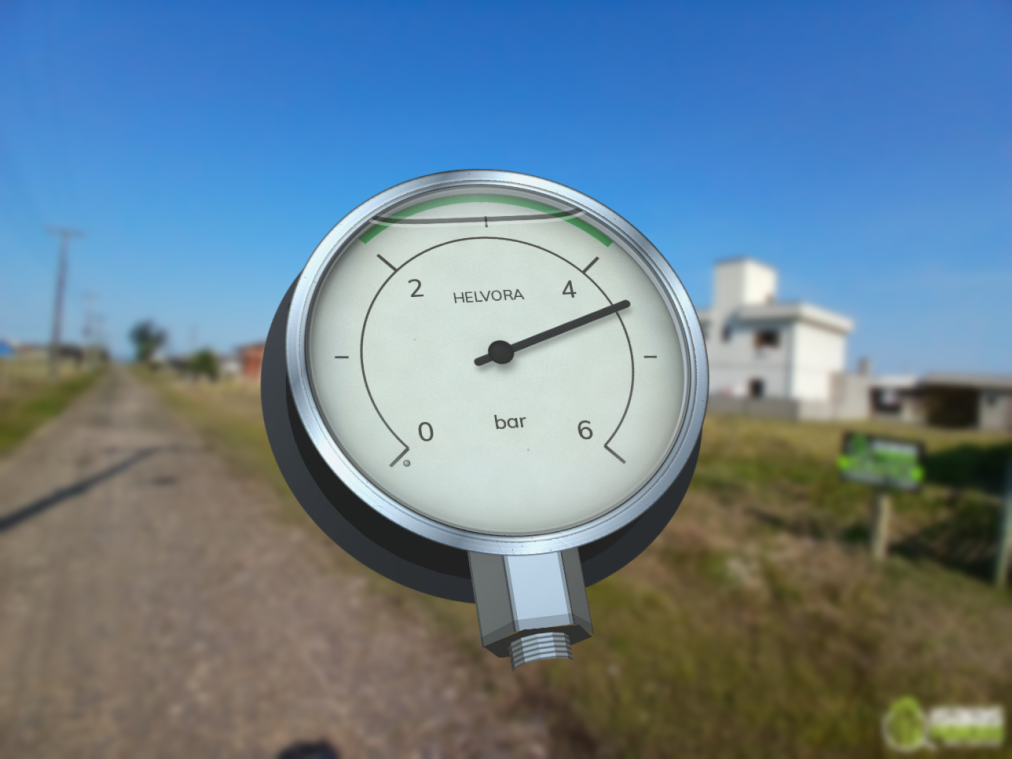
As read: bar 4.5
